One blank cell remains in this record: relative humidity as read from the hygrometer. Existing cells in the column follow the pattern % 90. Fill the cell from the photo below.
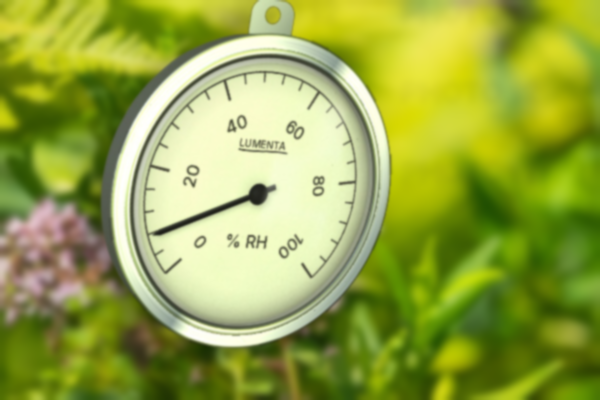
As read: % 8
